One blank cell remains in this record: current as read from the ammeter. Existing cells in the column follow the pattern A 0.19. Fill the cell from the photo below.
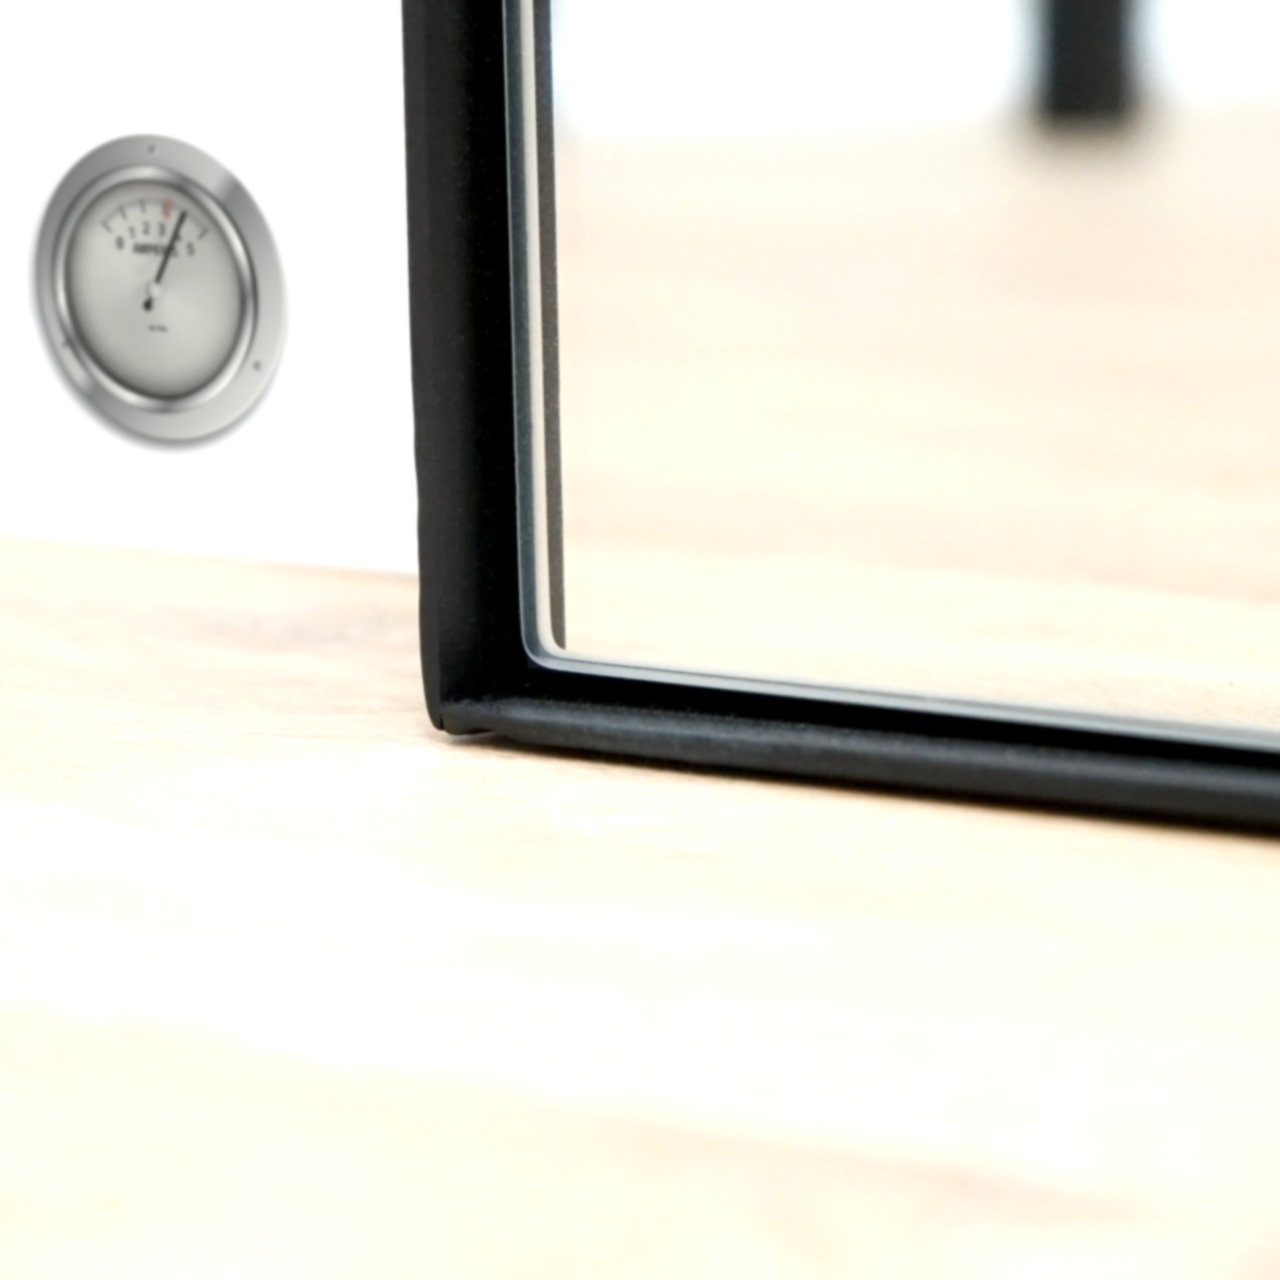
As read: A 4
